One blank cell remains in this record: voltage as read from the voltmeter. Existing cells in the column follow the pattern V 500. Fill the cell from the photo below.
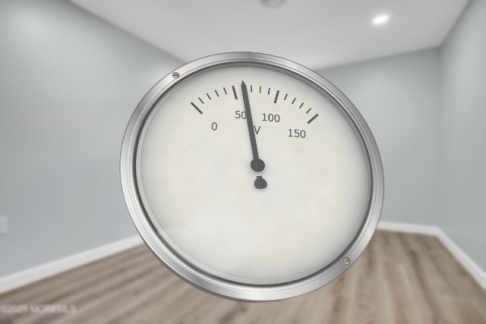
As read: V 60
